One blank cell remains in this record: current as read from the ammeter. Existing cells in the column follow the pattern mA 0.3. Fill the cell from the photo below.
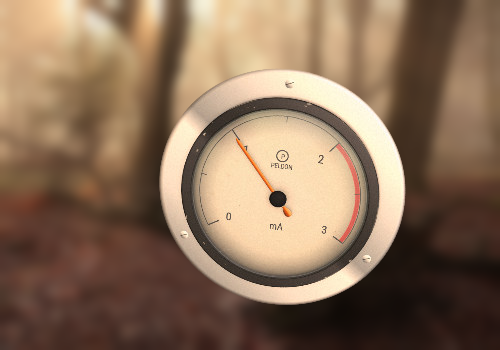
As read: mA 1
